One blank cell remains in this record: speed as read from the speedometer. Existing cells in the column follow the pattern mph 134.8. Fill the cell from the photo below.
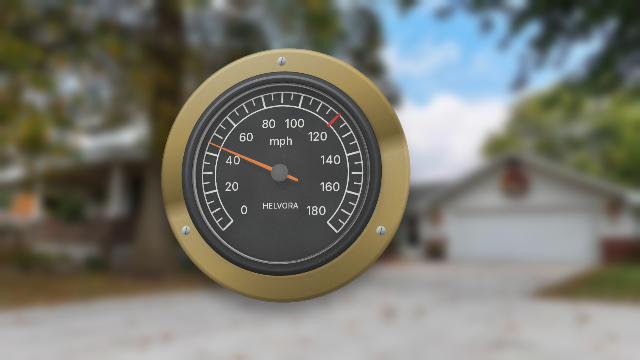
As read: mph 45
